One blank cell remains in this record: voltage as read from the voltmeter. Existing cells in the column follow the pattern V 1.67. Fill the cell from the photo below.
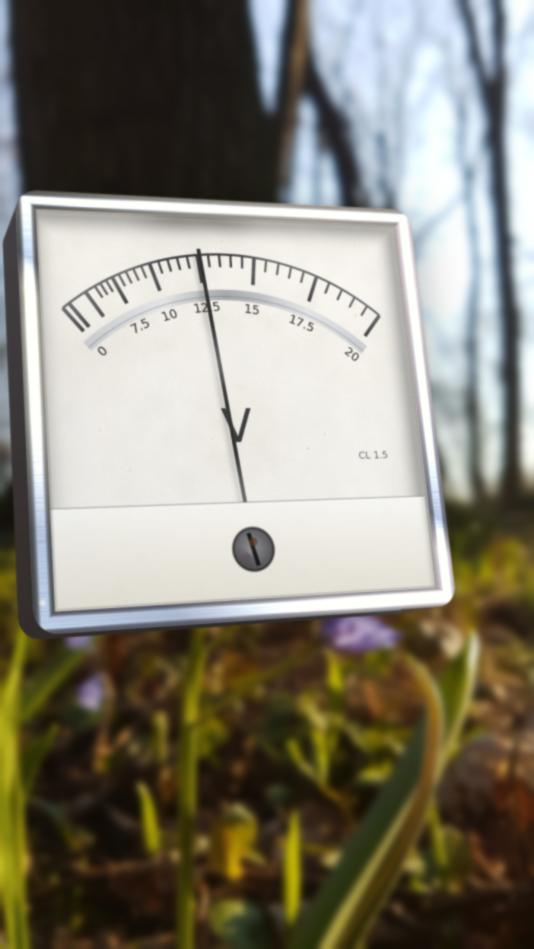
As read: V 12.5
